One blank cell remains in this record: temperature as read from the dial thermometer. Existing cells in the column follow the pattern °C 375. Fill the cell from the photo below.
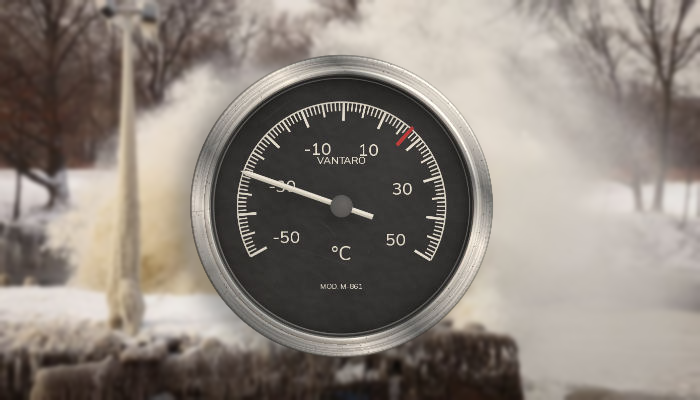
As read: °C -30
